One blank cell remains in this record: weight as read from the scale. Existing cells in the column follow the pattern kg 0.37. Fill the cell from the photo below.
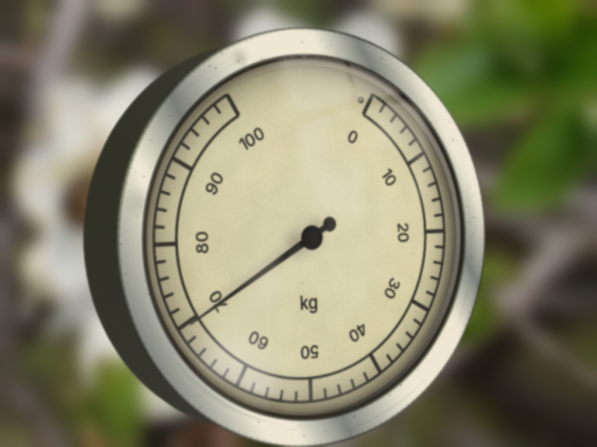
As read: kg 70
